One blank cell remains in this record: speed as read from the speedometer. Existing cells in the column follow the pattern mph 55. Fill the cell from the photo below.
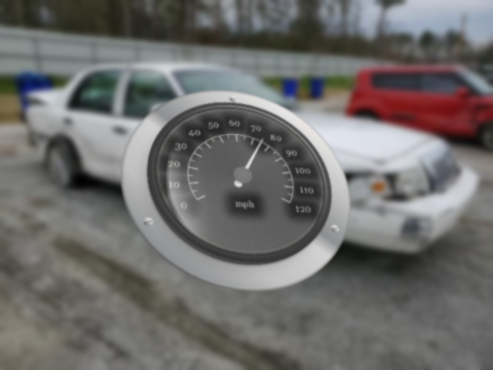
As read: mph 75
